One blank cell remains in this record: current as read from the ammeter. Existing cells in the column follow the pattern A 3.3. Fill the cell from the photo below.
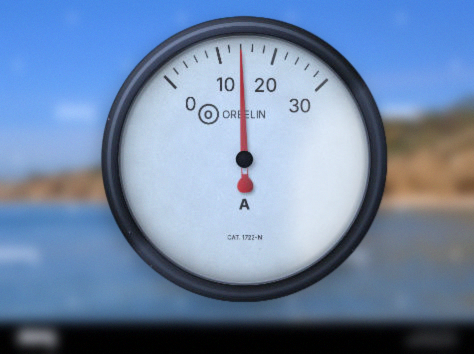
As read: A 14
